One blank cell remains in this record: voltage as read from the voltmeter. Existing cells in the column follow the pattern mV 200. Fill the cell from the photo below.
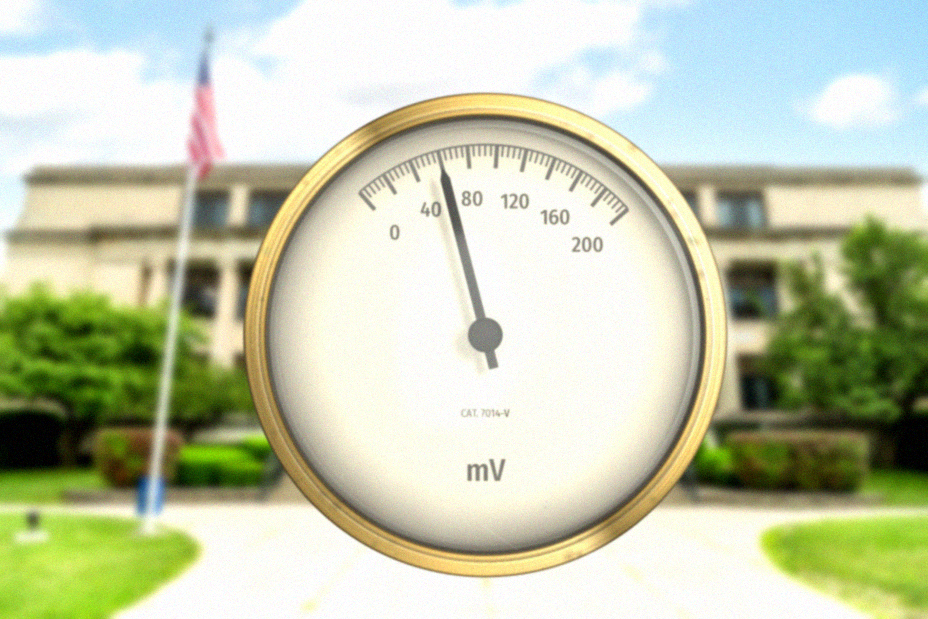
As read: mV 60
